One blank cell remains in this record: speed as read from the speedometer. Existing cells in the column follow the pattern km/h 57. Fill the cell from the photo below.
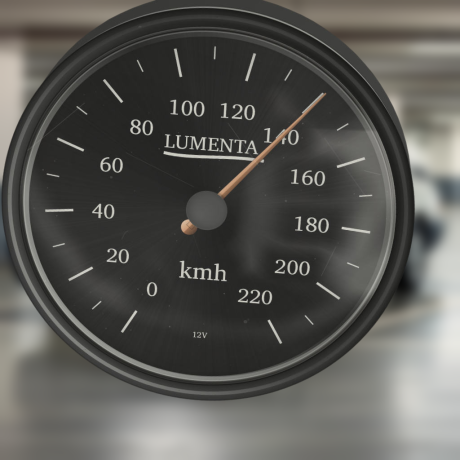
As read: km/h 140
